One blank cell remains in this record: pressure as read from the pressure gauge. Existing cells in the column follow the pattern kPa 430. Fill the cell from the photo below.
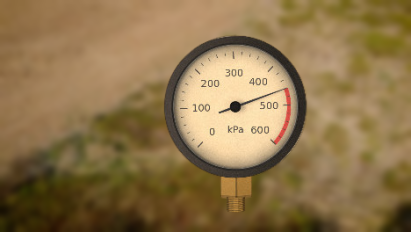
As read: kPa 460
